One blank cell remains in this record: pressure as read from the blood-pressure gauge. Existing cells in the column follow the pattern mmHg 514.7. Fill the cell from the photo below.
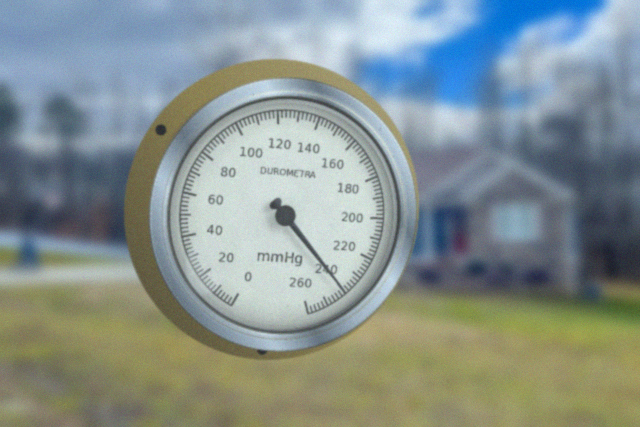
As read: mmHg 240
